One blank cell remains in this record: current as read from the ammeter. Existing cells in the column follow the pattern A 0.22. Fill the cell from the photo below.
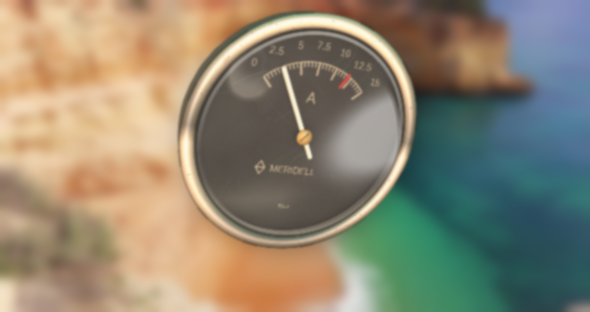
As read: A 2.5
